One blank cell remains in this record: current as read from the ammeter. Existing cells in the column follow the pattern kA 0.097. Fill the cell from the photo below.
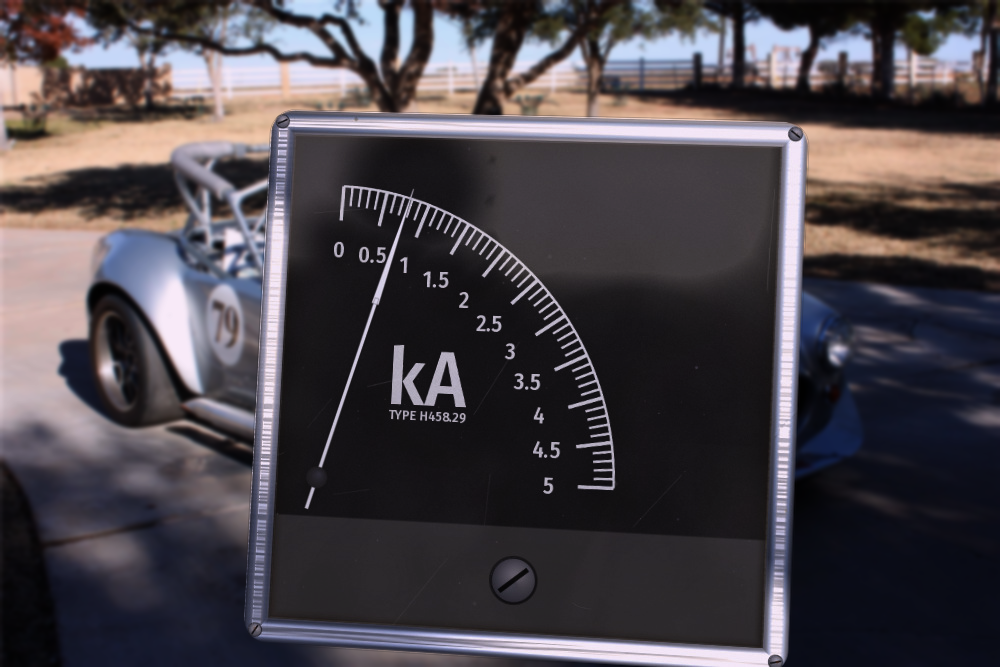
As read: kA 0.8
